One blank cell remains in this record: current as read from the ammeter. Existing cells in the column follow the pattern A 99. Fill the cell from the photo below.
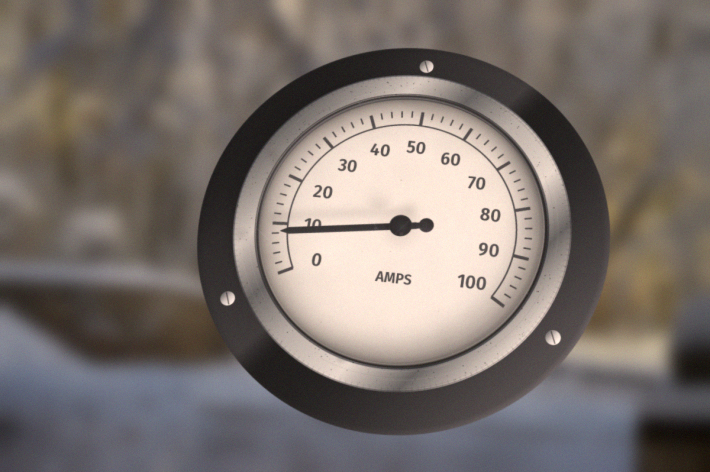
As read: A 8
